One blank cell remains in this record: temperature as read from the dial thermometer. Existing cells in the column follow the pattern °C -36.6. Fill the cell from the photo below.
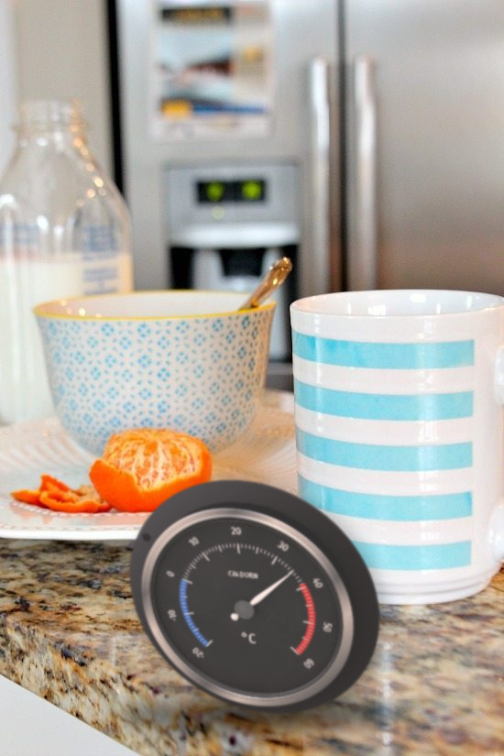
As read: °C 35
